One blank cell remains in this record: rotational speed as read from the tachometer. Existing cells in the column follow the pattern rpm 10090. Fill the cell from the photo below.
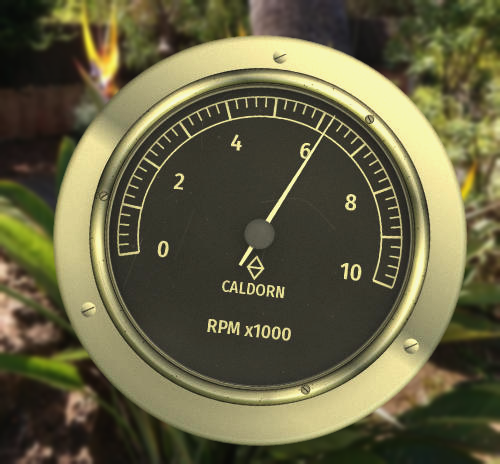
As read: rpm 6200
